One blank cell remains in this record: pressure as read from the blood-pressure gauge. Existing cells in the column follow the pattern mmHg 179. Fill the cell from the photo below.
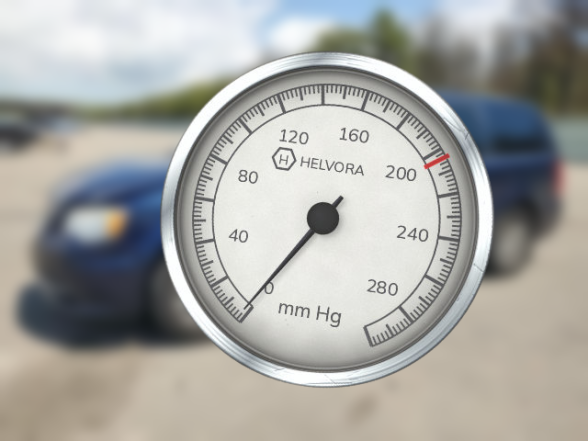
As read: mmHg 2
